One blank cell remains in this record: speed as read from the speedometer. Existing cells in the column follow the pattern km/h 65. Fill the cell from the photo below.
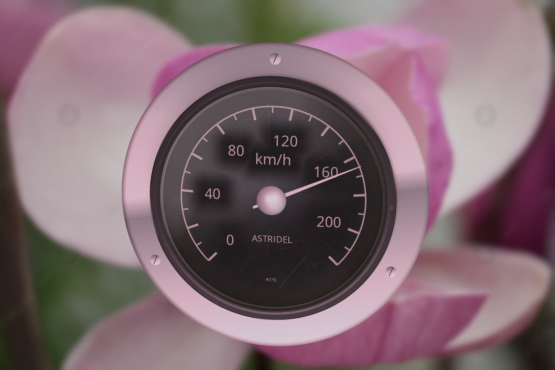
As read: km/h 165
